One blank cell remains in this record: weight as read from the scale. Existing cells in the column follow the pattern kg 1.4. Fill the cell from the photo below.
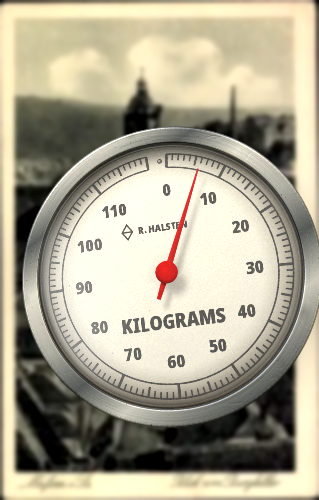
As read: kg 6
